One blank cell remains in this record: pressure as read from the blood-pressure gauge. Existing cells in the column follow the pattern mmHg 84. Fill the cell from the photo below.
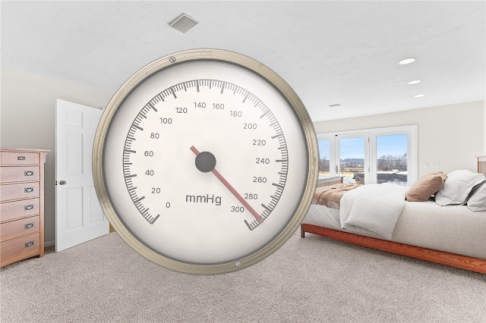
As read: mmHg 290
